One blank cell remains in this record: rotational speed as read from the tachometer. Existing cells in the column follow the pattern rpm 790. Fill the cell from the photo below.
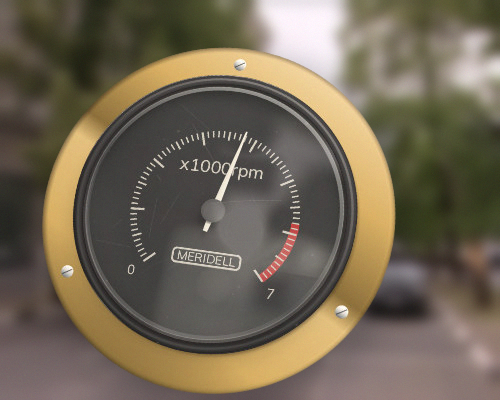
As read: rpm 3800
